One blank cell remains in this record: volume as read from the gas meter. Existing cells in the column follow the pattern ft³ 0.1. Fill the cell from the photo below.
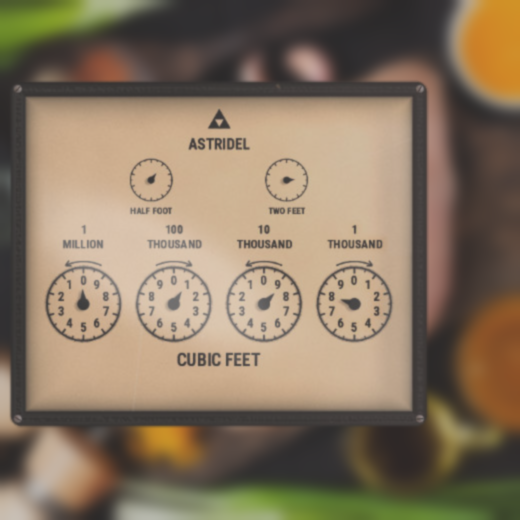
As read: ft³ 8800
